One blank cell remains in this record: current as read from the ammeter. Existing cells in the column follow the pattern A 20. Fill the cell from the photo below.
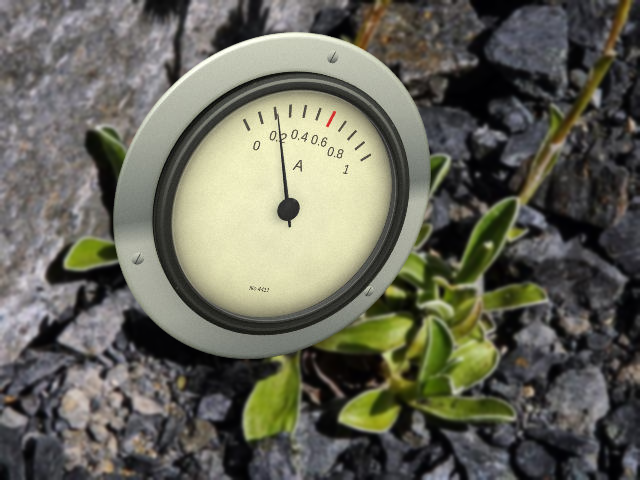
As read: A 0.2
